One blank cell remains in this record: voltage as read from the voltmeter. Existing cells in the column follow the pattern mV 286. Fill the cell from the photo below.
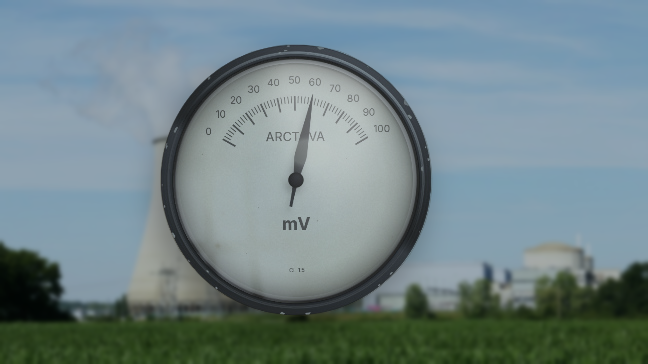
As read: mV 60
